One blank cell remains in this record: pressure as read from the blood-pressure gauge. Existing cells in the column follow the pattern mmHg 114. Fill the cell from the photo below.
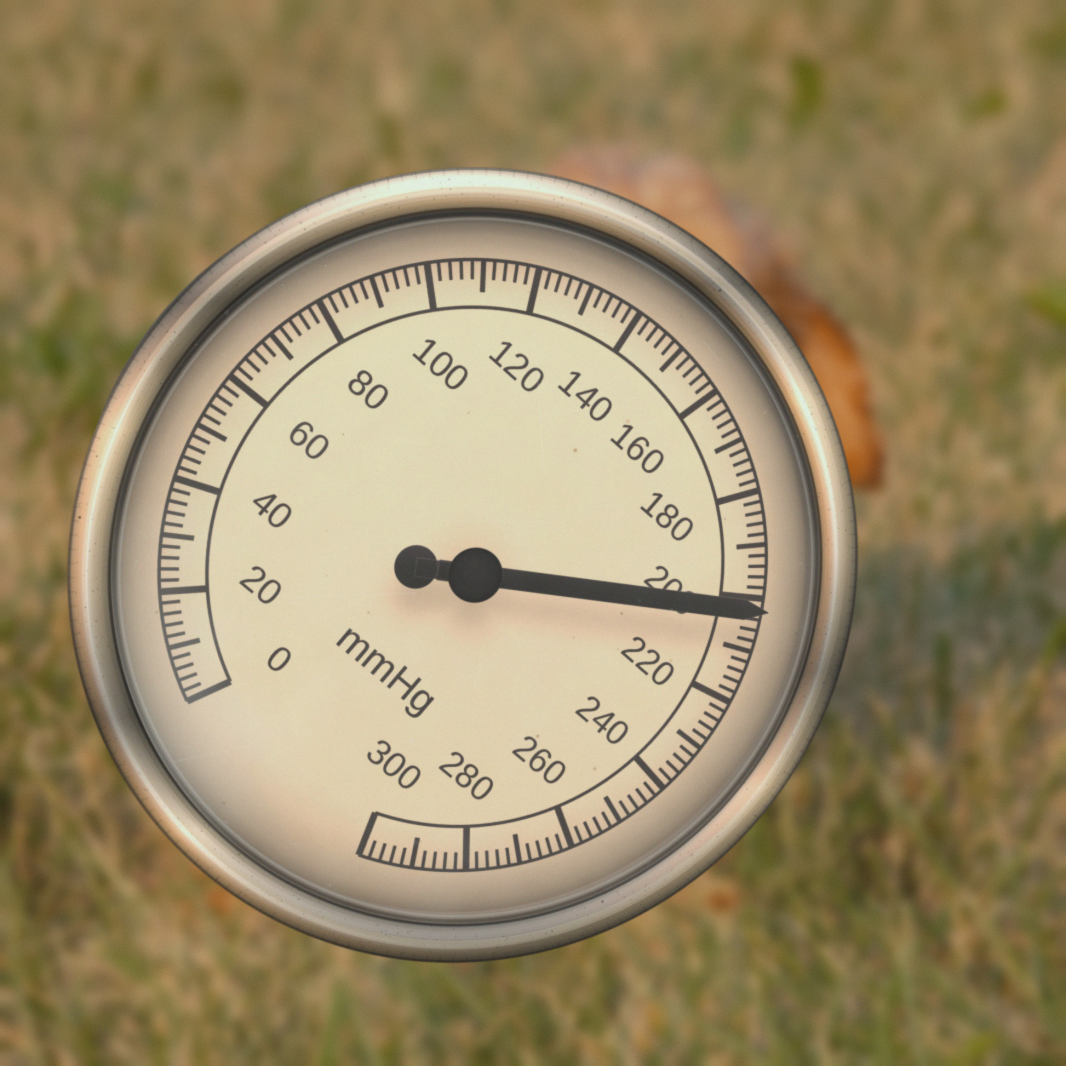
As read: mmHg 202
